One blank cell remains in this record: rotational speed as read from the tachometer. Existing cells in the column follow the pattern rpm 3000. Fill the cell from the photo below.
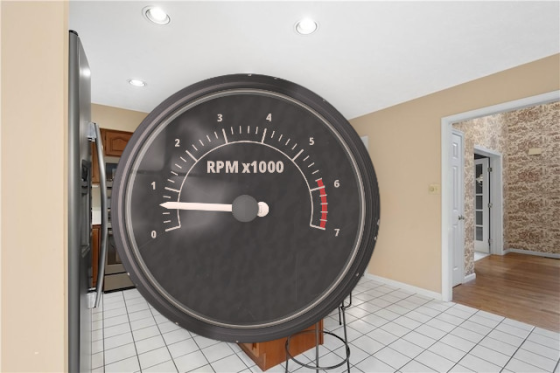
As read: rpm 600
